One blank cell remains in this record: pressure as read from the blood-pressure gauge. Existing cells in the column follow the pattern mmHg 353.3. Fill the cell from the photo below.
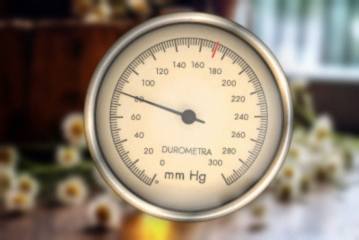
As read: mmHg 80
